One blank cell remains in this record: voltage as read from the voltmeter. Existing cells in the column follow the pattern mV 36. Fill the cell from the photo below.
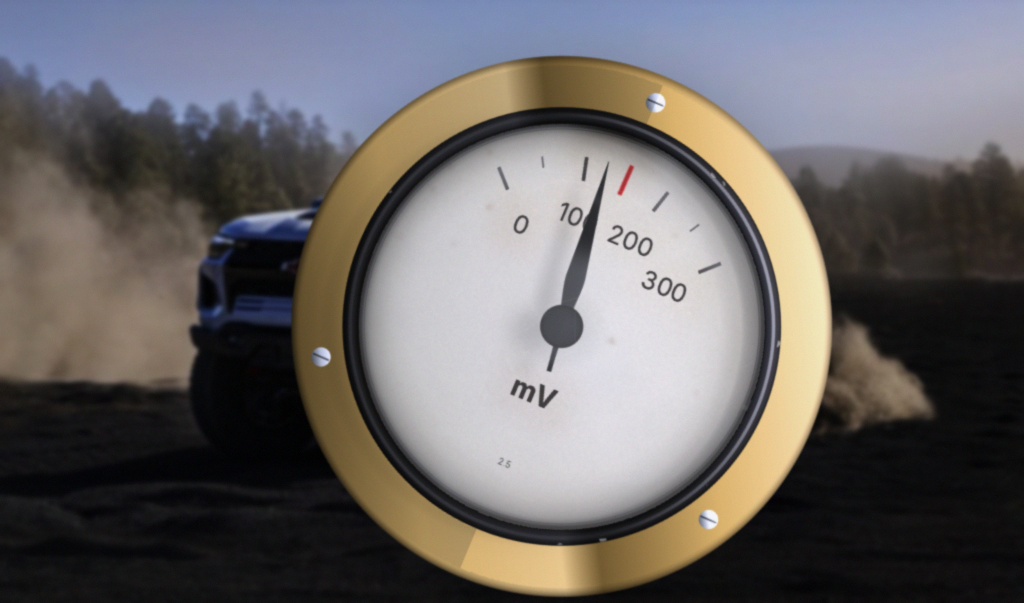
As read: mV 125
